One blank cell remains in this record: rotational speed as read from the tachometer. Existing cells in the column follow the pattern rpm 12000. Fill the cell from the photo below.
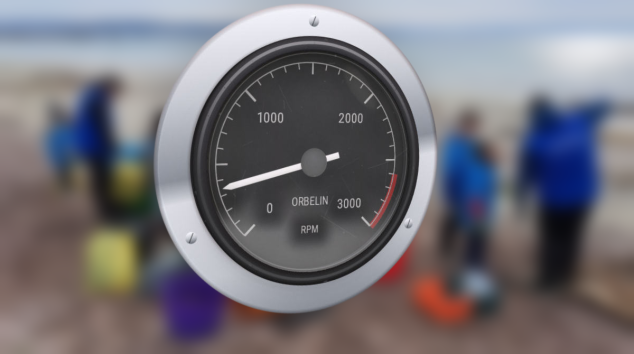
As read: rpm 350
